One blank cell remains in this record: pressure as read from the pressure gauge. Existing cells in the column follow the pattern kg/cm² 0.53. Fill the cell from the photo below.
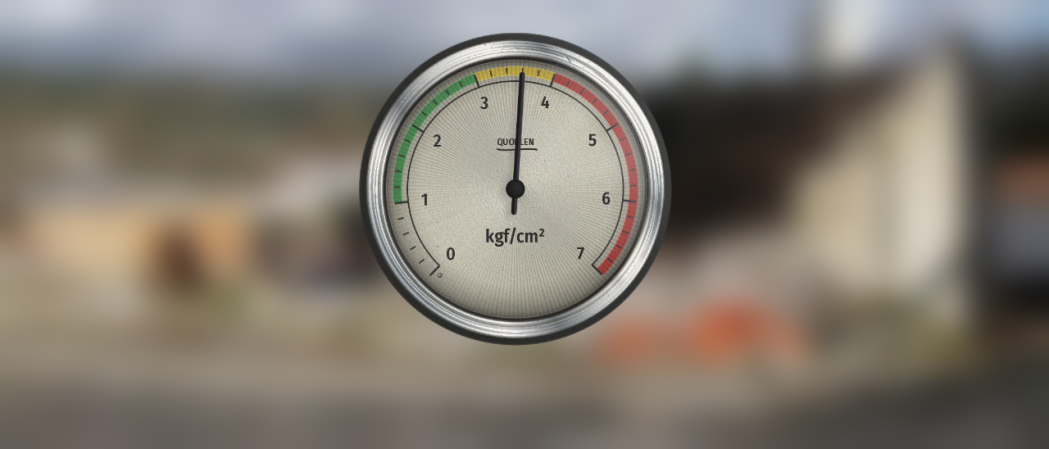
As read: kg/cm² 3.6
